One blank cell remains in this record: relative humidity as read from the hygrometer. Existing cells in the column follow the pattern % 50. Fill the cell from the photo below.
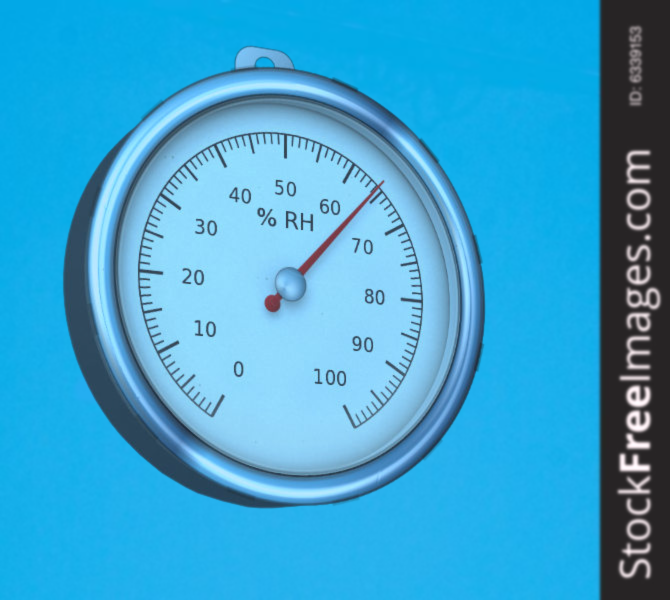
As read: % 64
